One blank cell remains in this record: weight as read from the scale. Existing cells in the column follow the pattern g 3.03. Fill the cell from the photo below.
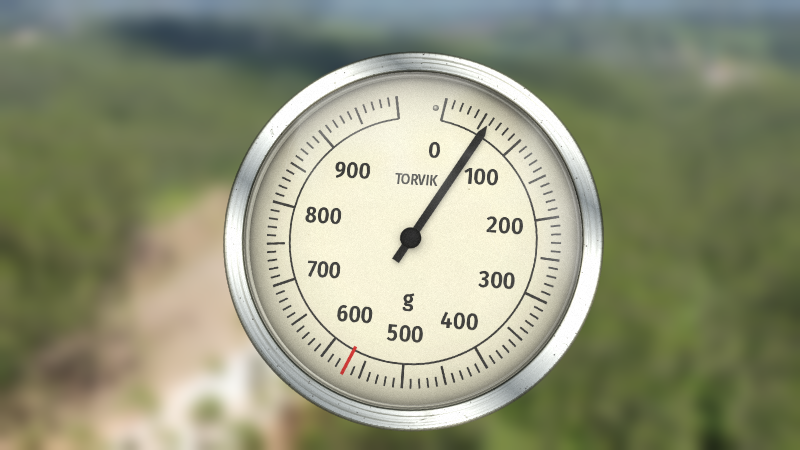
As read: g 60
